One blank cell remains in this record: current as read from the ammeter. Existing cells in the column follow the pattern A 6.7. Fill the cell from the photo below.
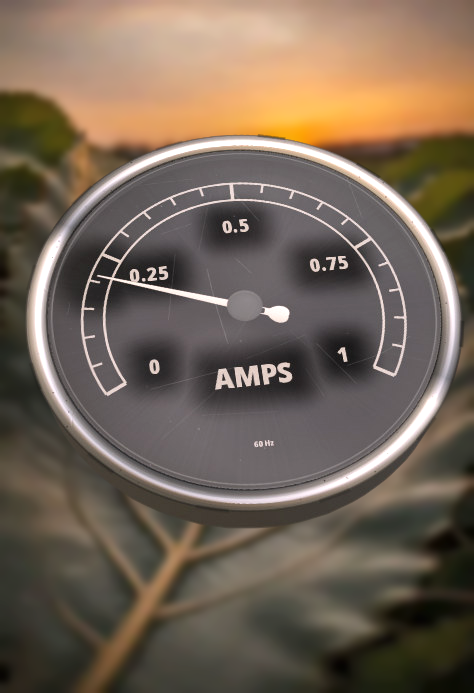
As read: A 0.2
